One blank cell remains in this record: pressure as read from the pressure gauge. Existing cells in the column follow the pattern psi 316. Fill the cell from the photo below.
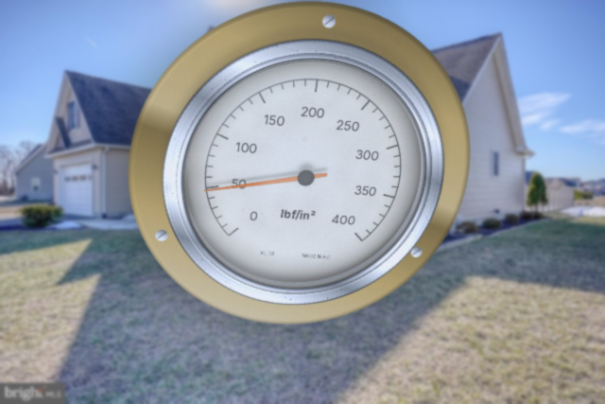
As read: psi 50
